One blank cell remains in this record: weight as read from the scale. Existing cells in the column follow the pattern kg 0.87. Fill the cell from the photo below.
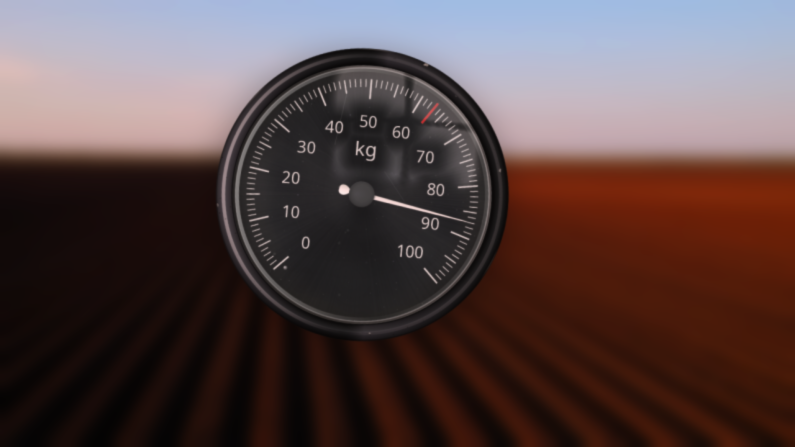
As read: kg 87
